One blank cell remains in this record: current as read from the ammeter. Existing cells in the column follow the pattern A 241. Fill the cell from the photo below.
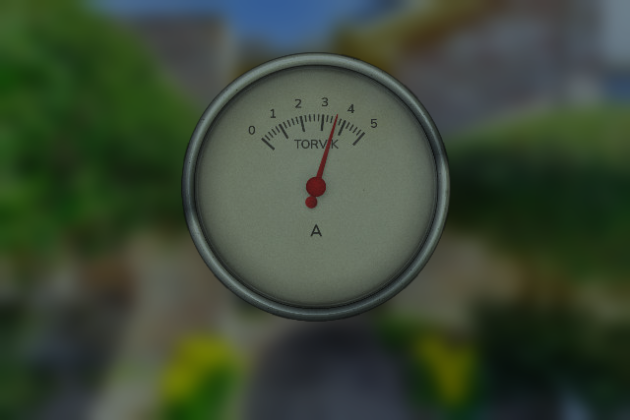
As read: A 3.6
